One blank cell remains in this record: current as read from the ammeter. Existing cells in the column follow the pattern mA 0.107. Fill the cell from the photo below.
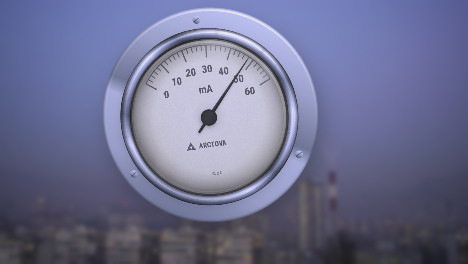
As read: mA 48
